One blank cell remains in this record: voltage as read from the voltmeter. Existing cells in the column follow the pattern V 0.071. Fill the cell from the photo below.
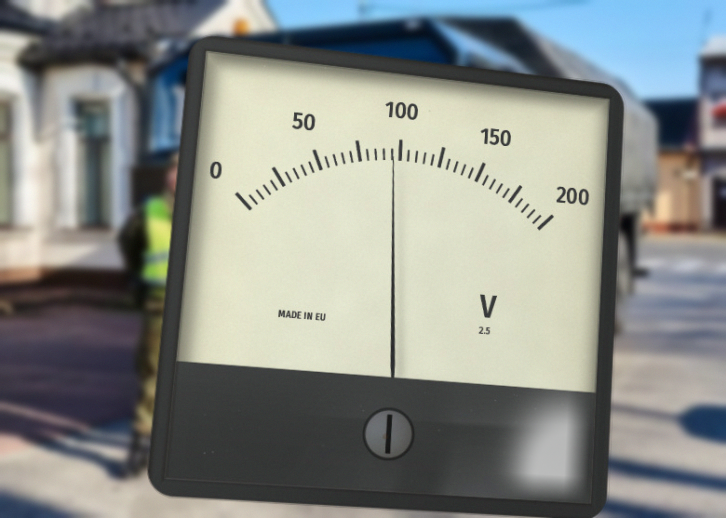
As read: V 95
